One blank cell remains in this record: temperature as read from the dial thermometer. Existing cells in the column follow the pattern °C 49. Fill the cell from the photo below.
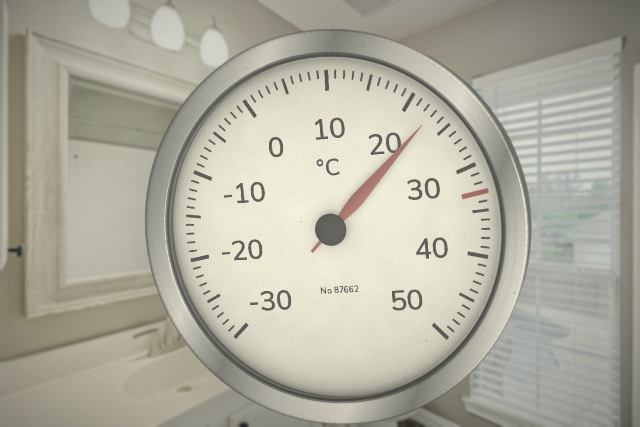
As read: °C 23
